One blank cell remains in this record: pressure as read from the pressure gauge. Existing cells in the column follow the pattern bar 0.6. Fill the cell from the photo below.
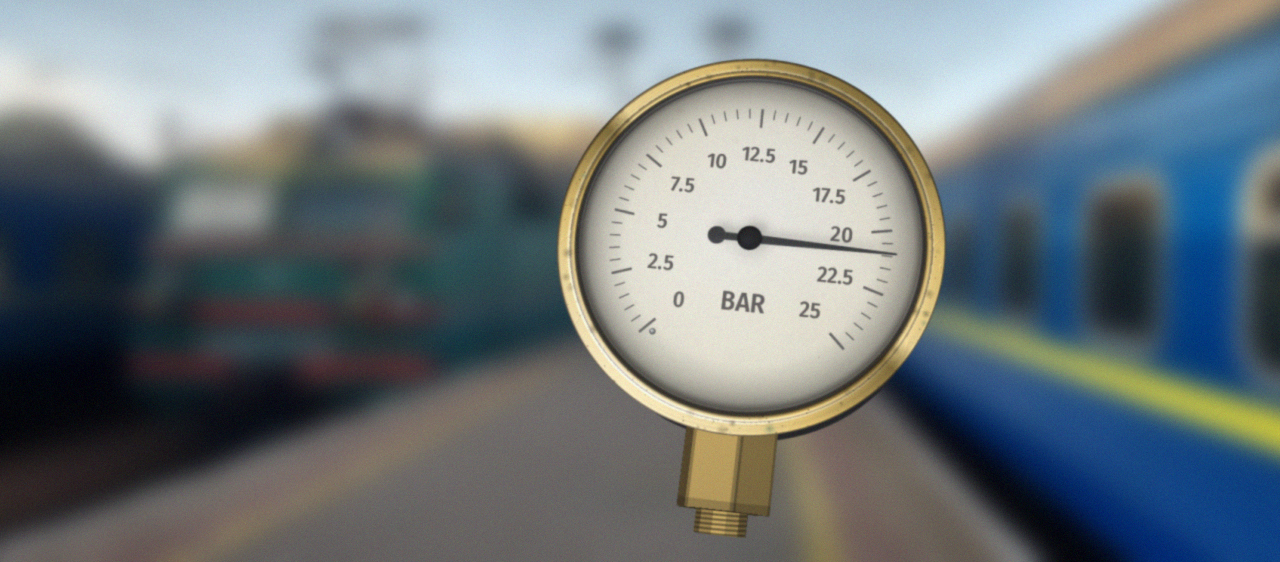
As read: bar 21
